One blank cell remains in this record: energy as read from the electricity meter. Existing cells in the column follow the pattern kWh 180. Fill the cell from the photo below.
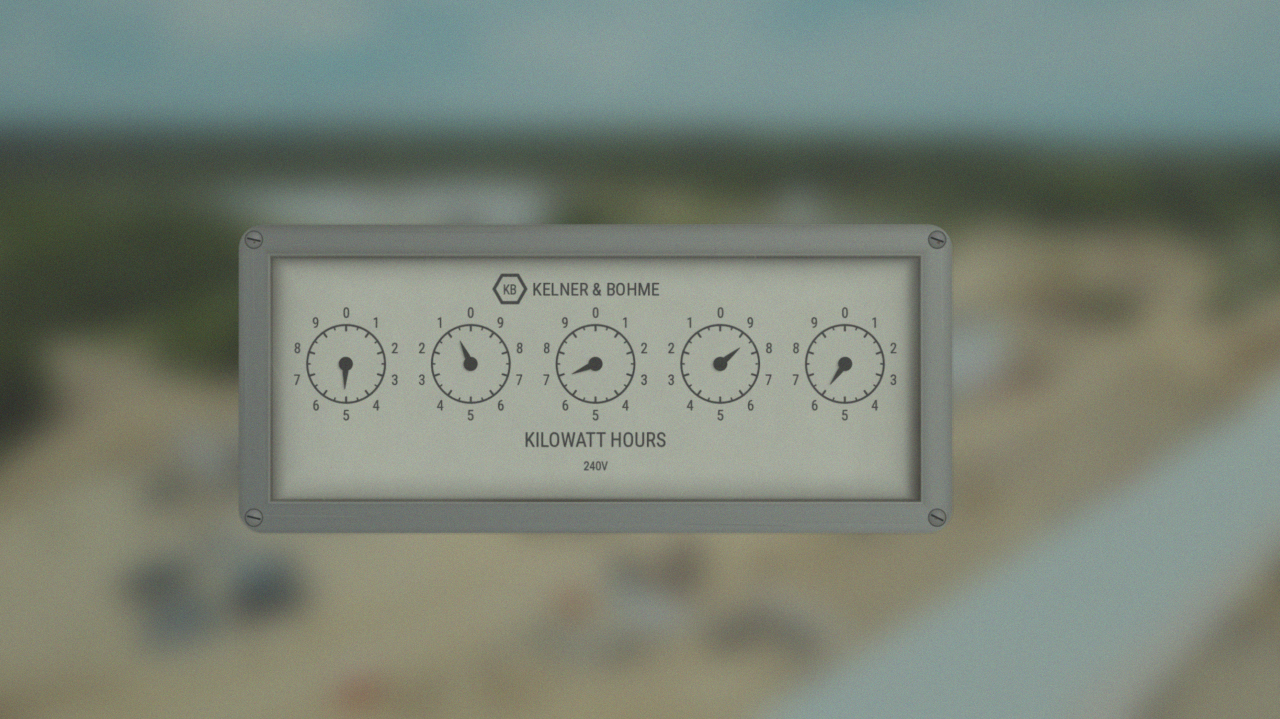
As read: kWh 50686
